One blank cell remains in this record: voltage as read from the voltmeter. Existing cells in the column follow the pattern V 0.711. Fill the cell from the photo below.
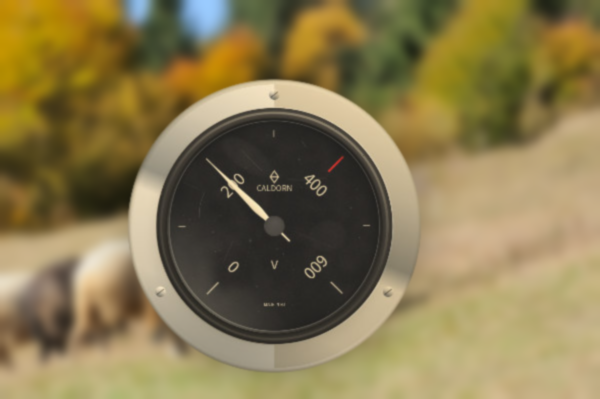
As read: V 200
